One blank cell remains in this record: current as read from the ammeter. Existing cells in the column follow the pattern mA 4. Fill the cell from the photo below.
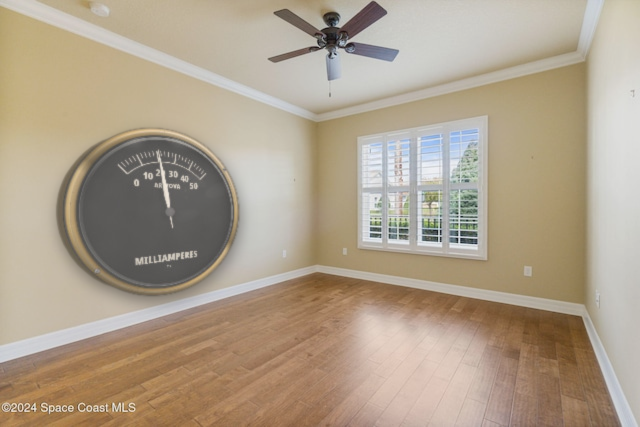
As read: mA 20
